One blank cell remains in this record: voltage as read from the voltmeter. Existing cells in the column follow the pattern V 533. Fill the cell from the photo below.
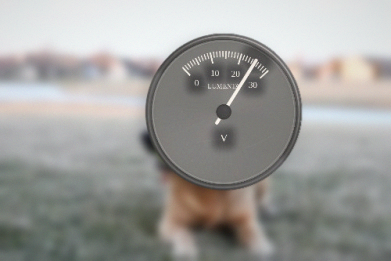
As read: V 25
